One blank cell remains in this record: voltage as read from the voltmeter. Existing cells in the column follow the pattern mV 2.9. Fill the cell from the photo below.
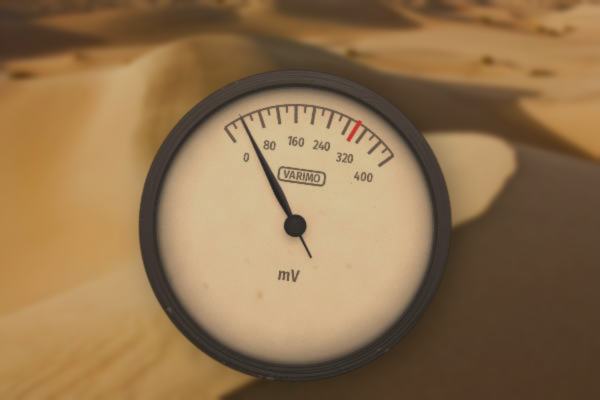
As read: mV 40
